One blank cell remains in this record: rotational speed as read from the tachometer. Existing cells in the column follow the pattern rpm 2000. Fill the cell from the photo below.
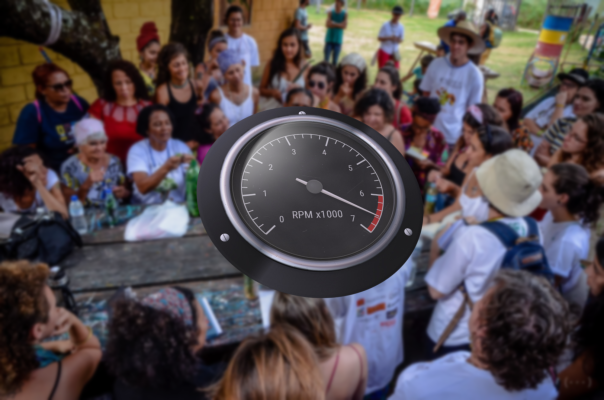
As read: rpm 6600
